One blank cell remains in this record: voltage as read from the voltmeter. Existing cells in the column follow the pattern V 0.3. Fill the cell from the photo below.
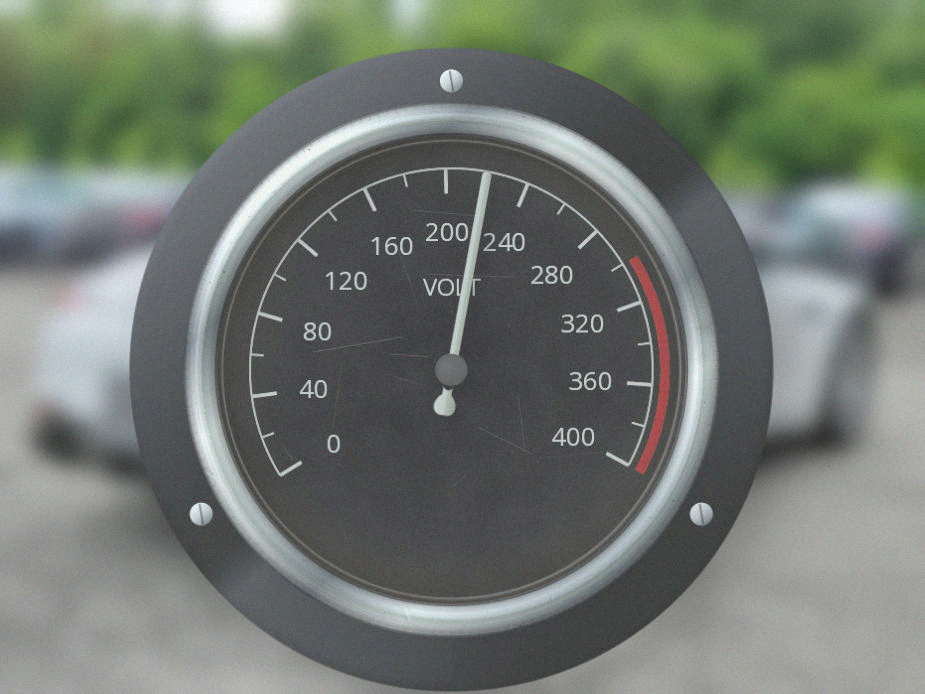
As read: V 220
